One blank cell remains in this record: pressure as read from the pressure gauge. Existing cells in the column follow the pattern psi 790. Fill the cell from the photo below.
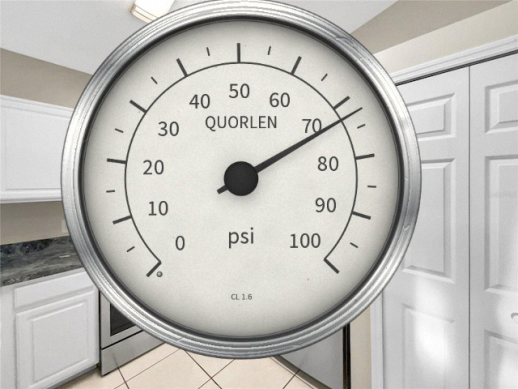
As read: psi 72.5
